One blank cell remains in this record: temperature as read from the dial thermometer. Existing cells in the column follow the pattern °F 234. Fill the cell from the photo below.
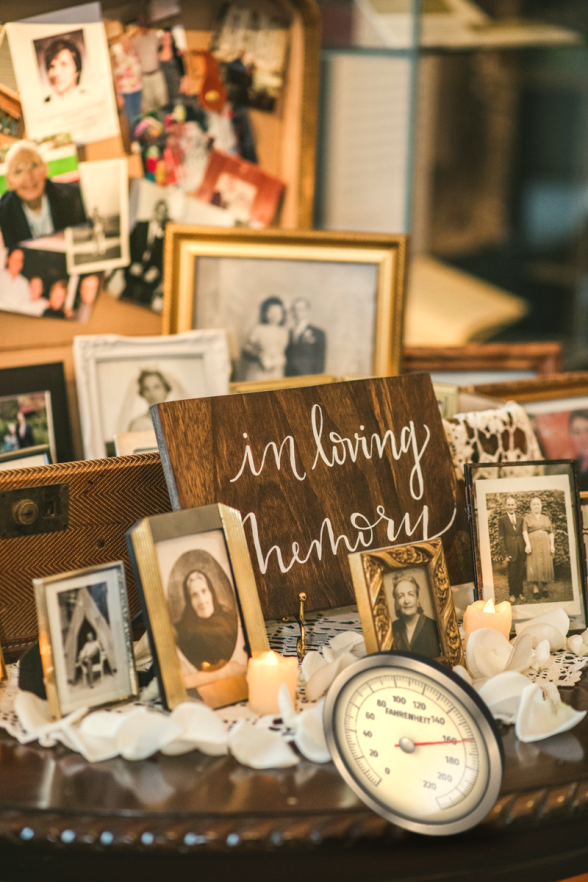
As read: °F 160
